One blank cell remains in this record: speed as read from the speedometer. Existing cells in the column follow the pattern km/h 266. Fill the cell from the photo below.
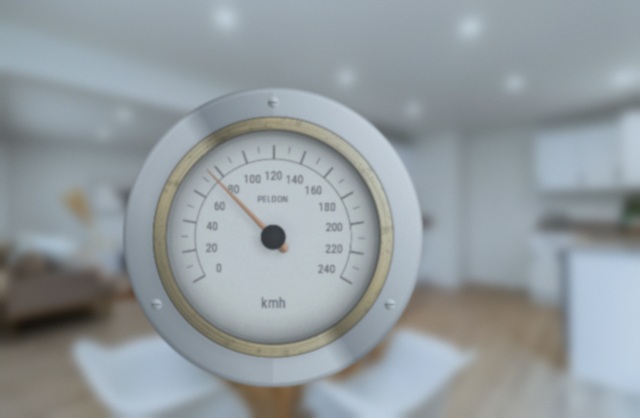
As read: km/h 75
